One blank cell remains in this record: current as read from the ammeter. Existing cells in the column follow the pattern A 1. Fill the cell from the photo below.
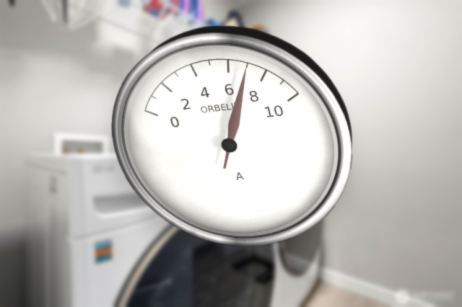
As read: A 7
